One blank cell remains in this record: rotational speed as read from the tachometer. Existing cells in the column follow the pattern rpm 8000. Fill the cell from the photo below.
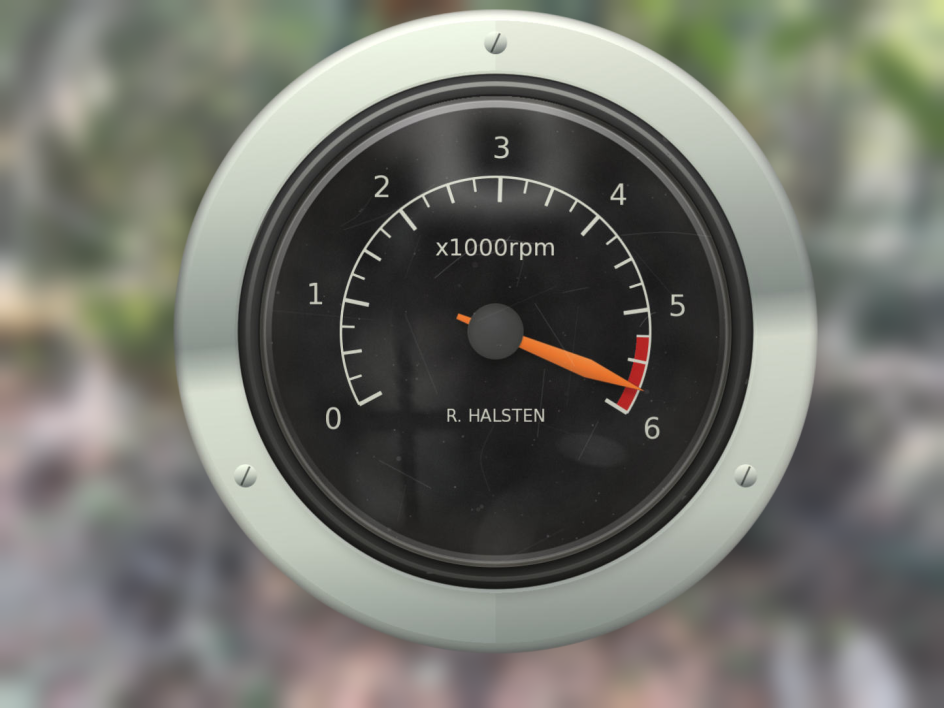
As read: rpm 5750
